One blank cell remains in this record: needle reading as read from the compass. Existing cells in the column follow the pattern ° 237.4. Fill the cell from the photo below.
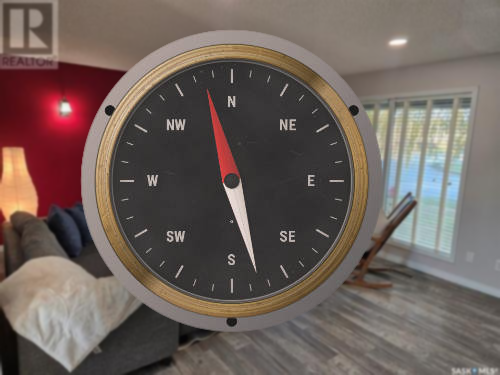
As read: ° 345
